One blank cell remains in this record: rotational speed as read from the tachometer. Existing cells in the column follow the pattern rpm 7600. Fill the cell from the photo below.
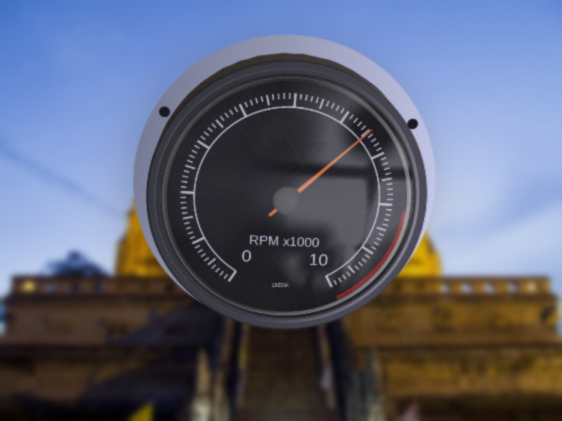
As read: rpm 6500
